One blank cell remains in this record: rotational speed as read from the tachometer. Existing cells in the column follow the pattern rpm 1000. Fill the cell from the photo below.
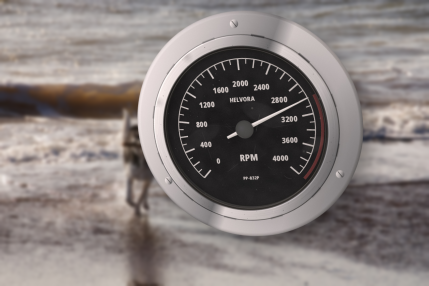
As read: rpm 3000
